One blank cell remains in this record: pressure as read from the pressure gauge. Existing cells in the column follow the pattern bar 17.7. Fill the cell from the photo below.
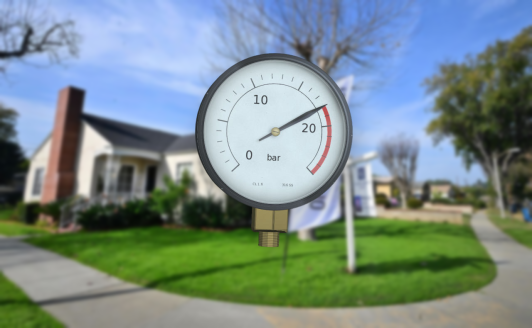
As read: bar 18
